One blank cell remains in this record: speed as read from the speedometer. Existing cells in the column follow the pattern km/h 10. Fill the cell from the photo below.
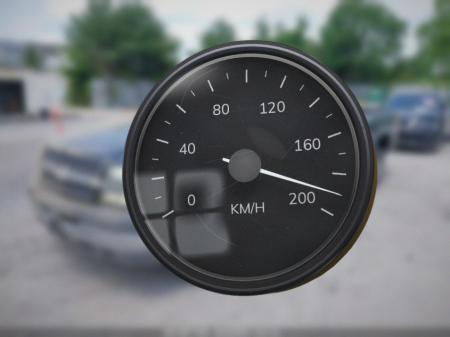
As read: km/h 190
